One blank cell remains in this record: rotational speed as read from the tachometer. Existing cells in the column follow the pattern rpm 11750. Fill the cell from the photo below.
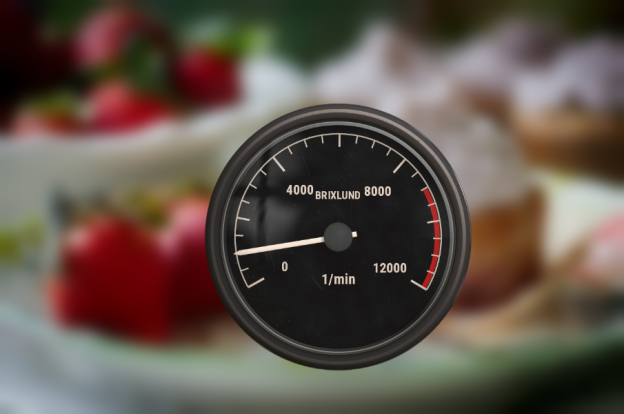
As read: rpm 1000
